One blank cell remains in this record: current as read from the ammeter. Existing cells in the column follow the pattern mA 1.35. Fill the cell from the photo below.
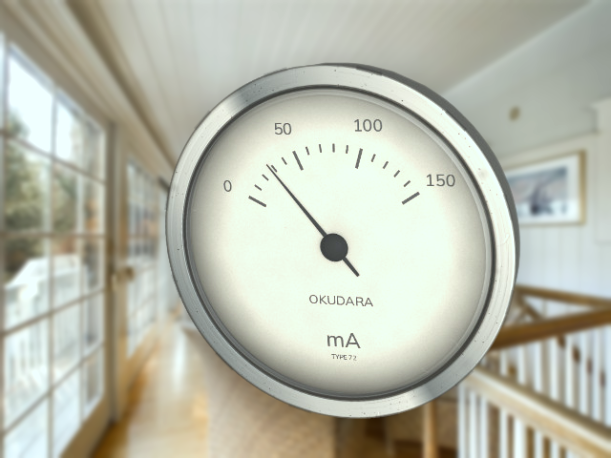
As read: mA 30
